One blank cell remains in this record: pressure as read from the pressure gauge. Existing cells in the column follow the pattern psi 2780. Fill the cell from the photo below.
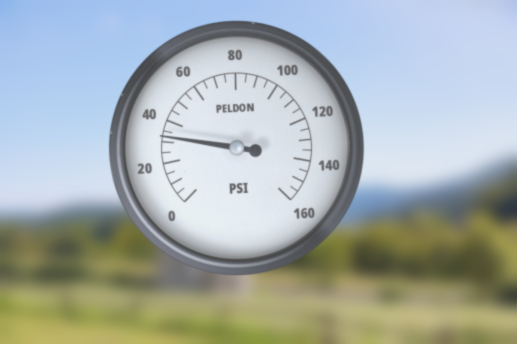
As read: psi 32.5
